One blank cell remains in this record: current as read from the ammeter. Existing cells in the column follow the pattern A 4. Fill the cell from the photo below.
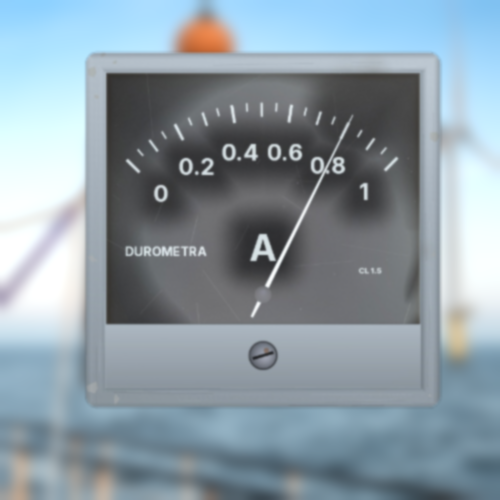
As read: A 0.8
